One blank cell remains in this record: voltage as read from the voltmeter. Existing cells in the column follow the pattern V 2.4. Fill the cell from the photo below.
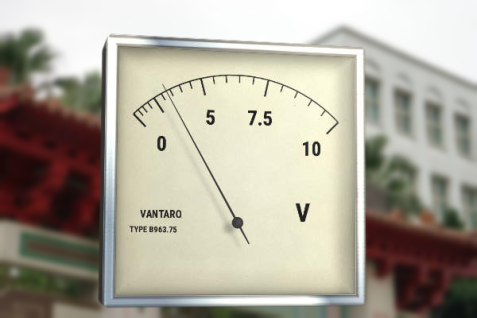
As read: V 3.25
